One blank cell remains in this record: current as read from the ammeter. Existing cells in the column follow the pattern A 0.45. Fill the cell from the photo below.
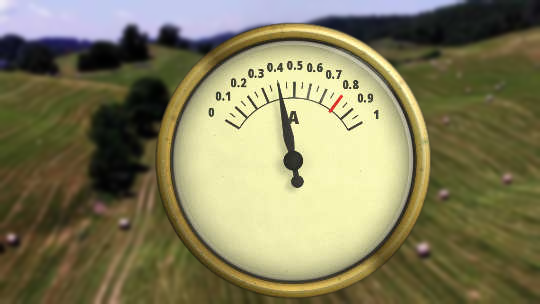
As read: A 0.4
